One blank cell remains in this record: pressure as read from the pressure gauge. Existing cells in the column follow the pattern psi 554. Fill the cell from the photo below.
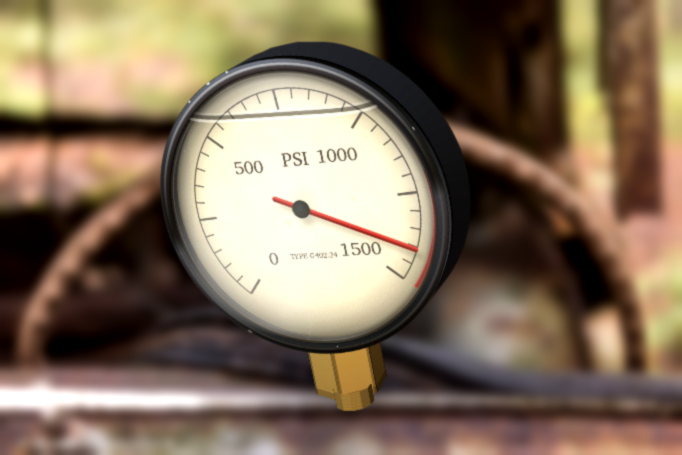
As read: psi 1400
